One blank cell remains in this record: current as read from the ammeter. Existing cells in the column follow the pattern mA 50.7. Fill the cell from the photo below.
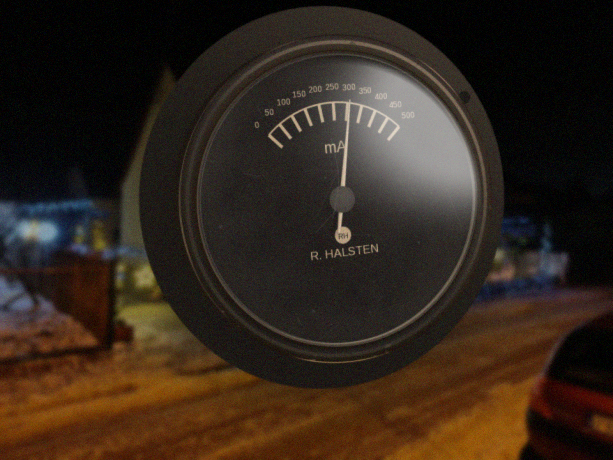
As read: mA 300
